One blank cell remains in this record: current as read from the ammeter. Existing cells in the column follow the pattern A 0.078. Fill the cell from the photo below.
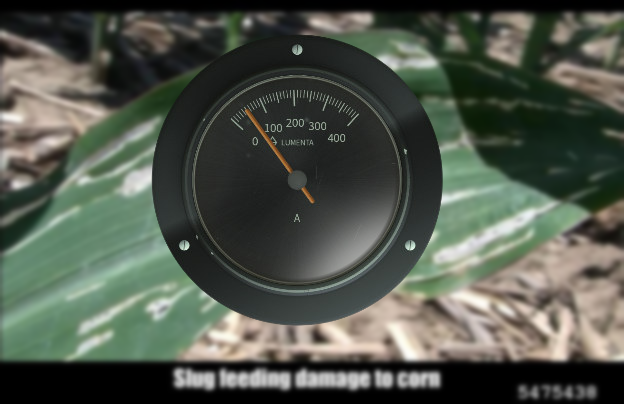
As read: A 50
